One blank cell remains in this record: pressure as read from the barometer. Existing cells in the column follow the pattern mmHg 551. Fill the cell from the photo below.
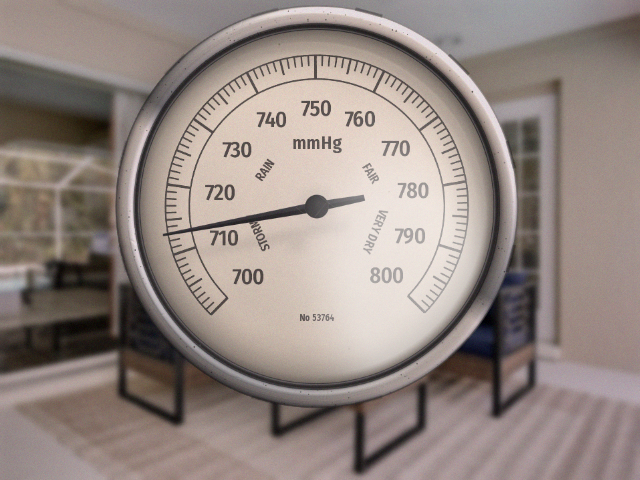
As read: mmHg 713
